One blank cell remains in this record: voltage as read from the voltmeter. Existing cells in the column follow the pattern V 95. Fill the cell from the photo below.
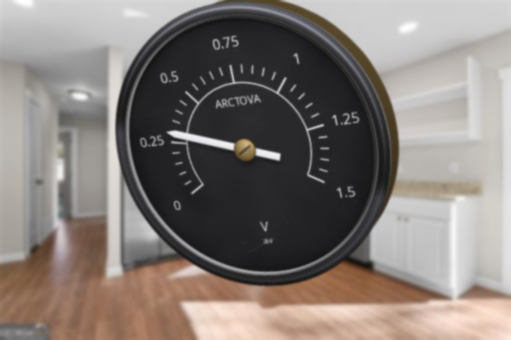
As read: V 0.3
